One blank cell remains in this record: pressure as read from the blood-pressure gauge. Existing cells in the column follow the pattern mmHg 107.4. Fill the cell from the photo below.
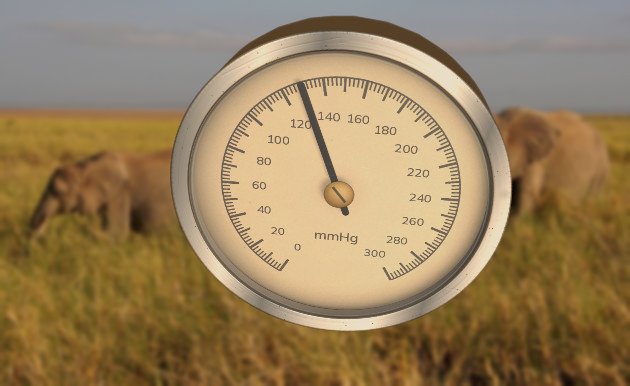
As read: mmHg 130
